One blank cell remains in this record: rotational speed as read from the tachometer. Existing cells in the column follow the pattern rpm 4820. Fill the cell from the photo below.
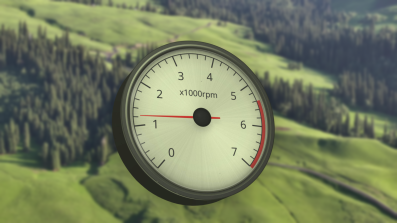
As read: rpm 1200
